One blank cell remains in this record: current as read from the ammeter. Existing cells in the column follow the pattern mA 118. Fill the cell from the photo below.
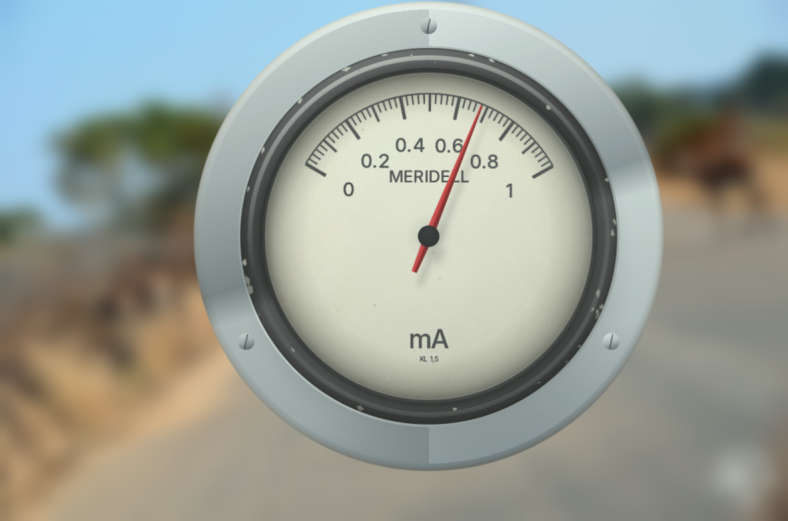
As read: mA 0.68
